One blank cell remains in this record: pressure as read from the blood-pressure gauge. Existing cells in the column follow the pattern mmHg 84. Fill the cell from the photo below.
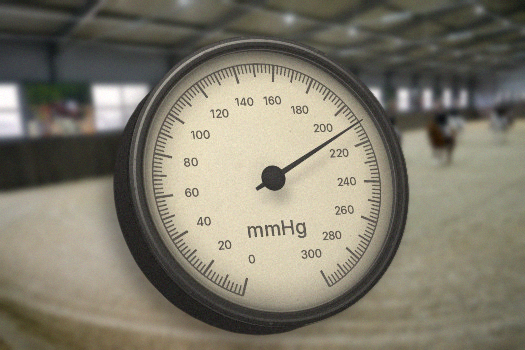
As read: mmHg 210
